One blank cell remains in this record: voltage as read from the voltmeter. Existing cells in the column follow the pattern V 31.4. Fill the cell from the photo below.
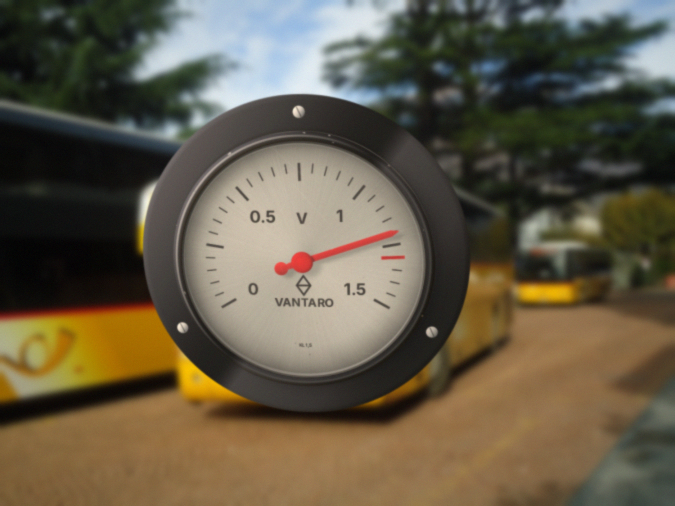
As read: V 1.2
